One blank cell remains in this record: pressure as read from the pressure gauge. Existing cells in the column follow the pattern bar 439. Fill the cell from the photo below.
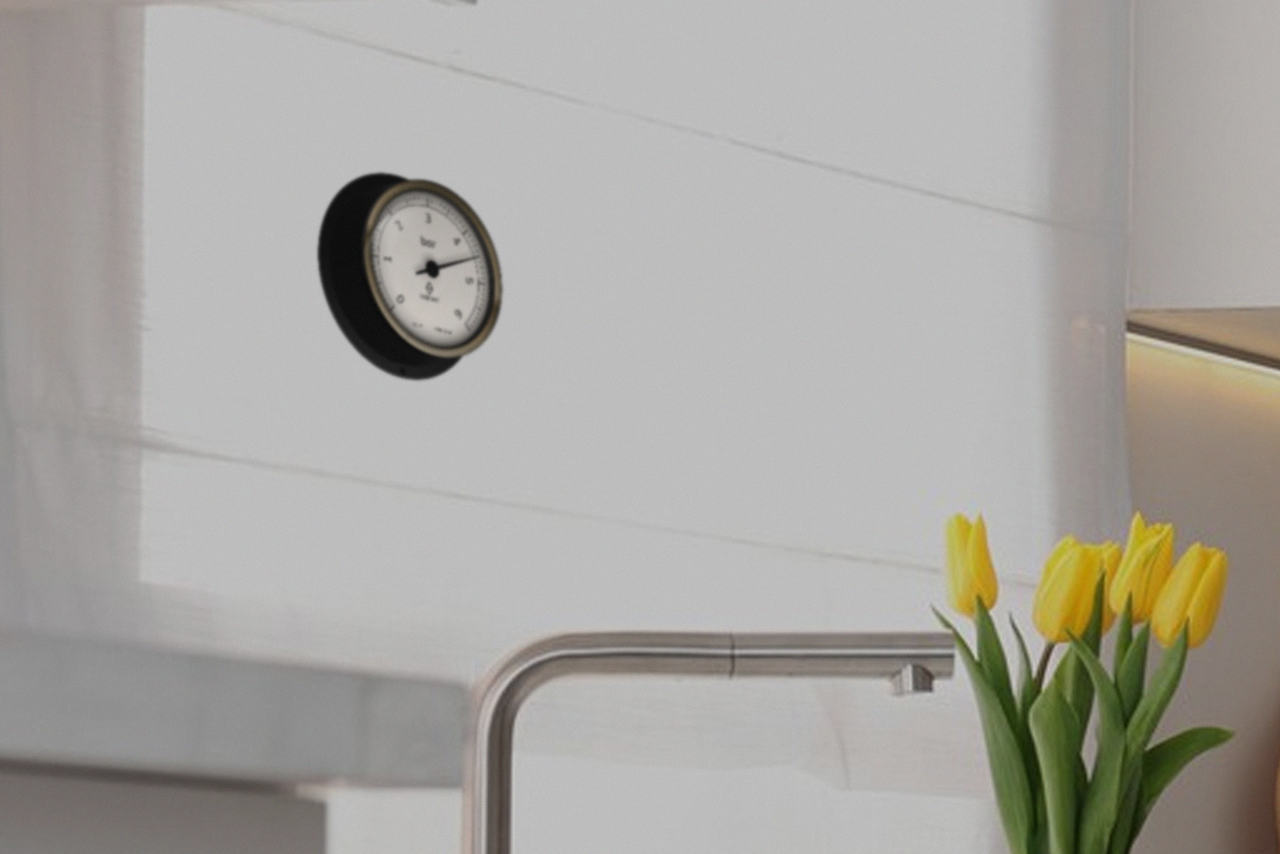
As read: bar 4.5
